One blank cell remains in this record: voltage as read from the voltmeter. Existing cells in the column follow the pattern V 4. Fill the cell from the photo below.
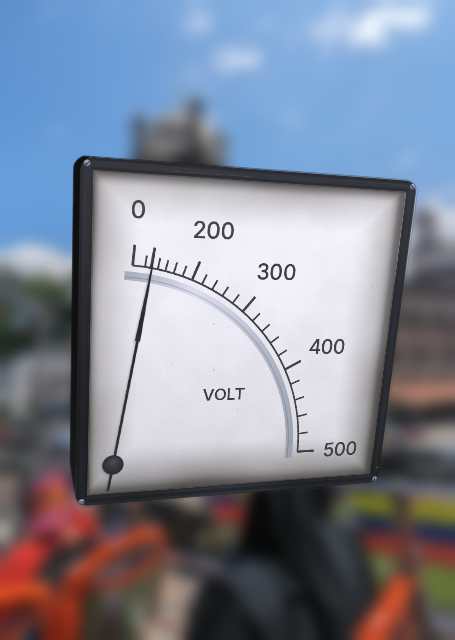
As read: V 100
